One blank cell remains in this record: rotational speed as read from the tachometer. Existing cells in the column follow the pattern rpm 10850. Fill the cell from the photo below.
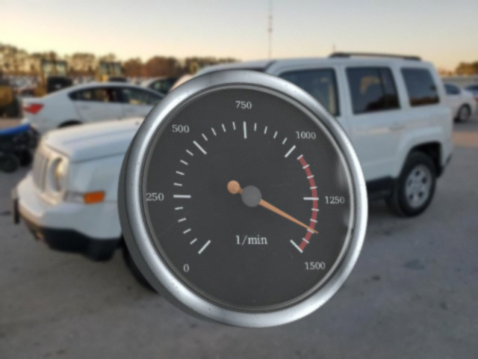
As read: rpm 1400
